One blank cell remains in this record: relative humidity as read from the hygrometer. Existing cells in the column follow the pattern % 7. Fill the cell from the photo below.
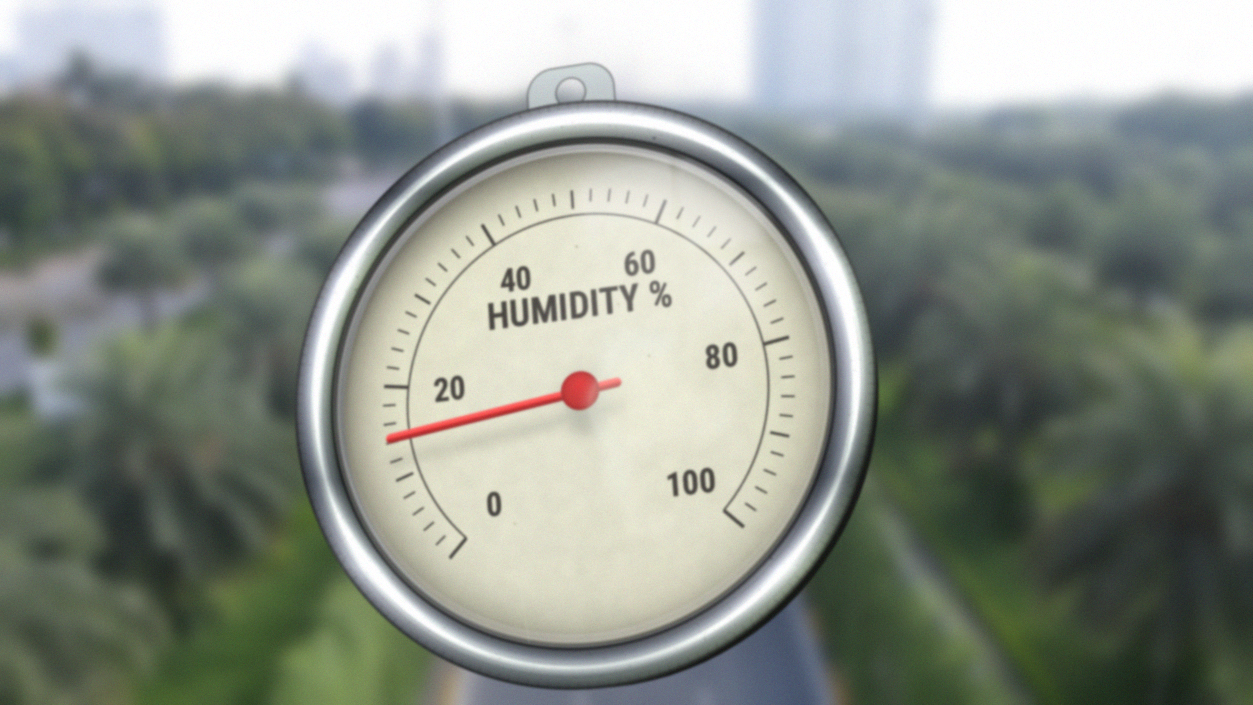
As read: % 14
